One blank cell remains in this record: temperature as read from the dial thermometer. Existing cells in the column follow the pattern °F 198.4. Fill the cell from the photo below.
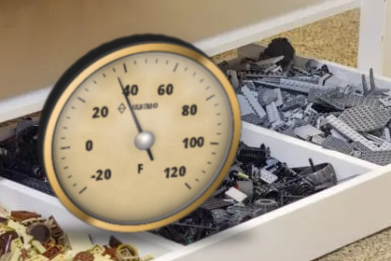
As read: °F 36
